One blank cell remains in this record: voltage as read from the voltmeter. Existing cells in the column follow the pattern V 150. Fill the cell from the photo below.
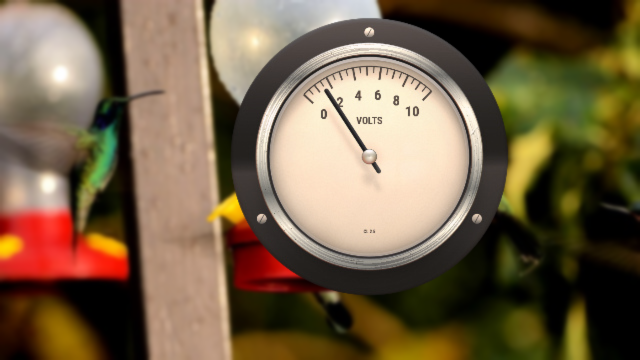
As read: V 1.5
